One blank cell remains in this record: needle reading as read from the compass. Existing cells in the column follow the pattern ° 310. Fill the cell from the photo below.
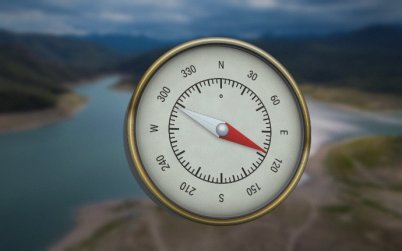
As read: ° 115
